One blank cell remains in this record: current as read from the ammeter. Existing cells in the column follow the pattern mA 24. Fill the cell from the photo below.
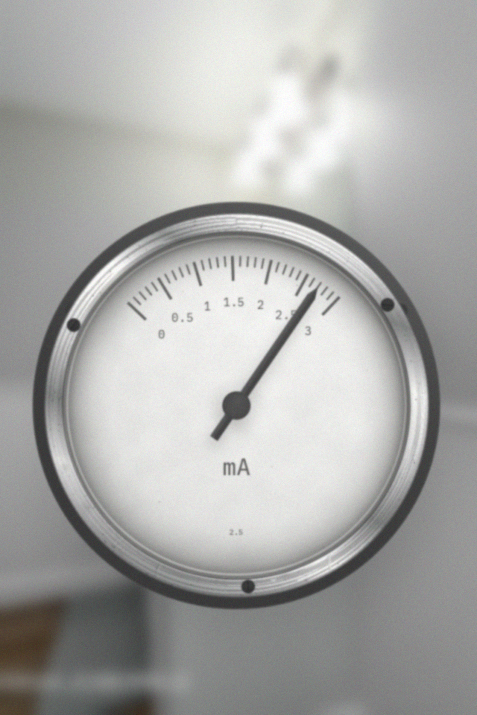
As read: mA 2.7
